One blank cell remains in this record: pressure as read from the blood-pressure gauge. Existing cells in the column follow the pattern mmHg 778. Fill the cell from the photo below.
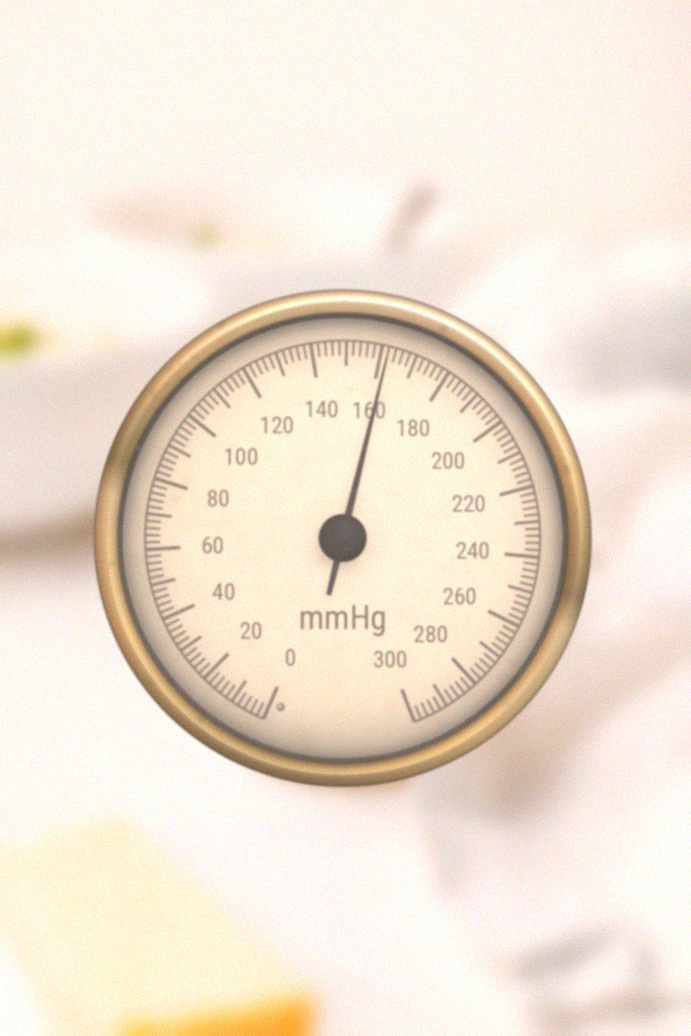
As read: mmHg 162
